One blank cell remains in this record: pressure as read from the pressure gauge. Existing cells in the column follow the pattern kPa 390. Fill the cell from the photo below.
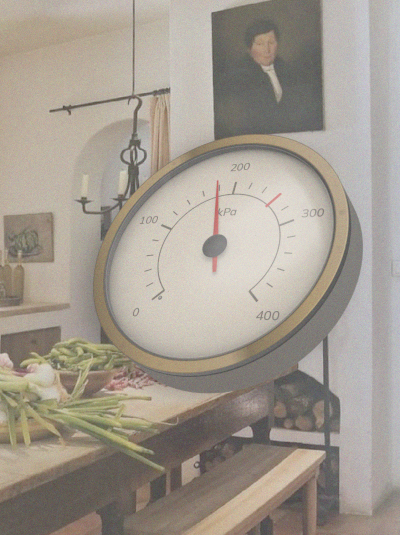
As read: kPa 180
